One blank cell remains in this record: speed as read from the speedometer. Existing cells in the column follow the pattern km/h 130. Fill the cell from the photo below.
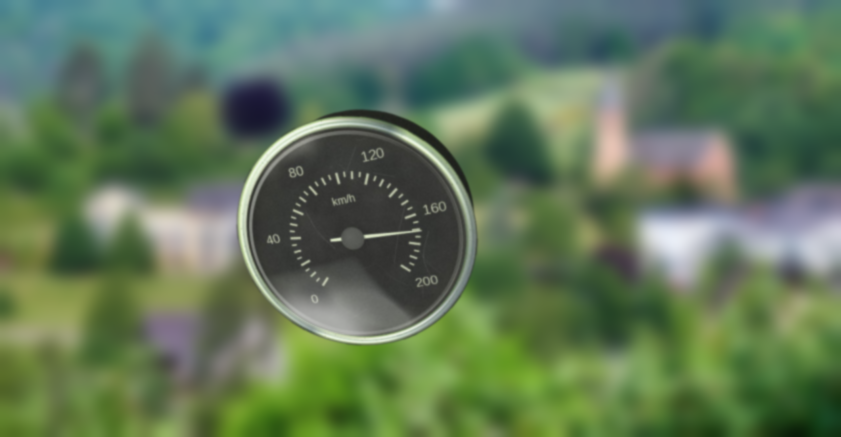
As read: km/h 170
